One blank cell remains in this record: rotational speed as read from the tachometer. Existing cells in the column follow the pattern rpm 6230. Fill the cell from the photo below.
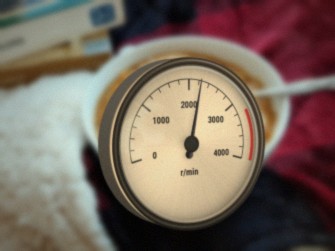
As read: rpm 2200
